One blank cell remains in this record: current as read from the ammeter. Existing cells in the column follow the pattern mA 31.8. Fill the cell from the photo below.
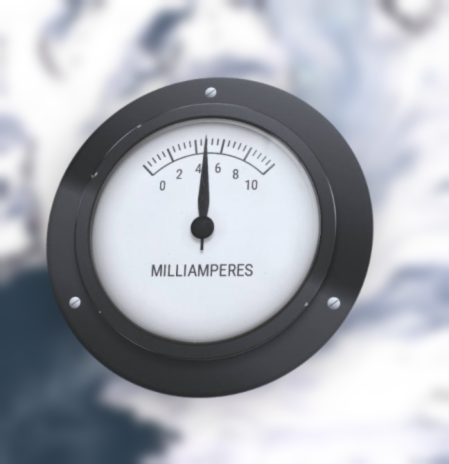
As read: mA 4.8
